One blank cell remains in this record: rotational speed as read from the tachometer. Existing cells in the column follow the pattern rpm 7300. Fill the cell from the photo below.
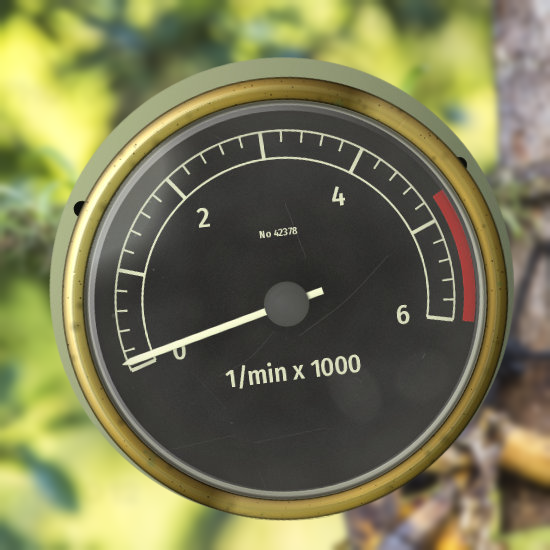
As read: rpm 100
